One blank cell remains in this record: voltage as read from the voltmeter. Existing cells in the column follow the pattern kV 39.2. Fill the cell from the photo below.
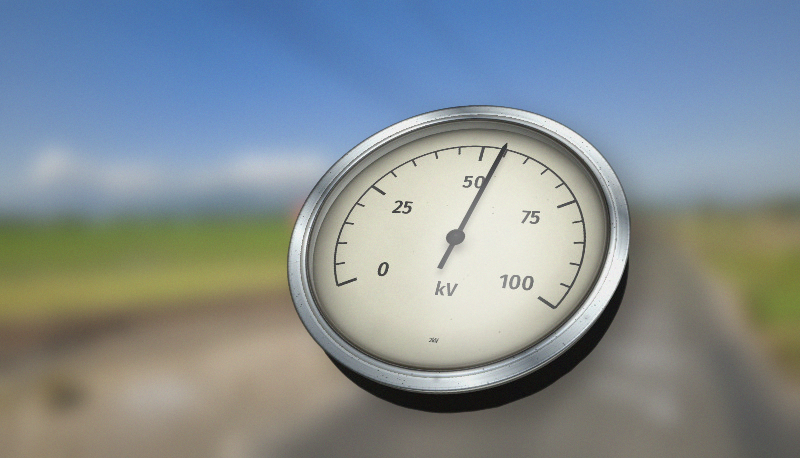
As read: kV 55
